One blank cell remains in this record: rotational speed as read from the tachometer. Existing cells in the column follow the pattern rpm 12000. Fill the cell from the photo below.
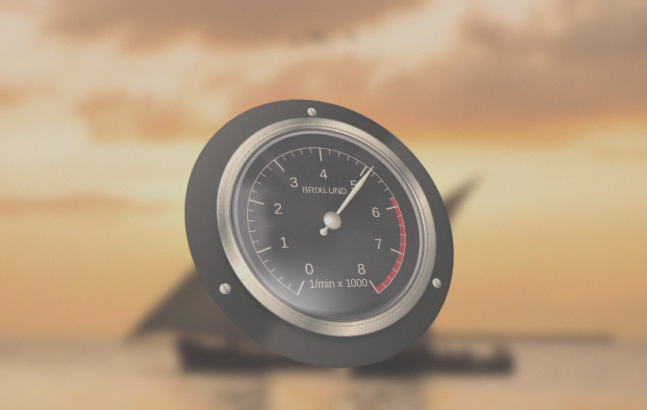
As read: rpm 5100
